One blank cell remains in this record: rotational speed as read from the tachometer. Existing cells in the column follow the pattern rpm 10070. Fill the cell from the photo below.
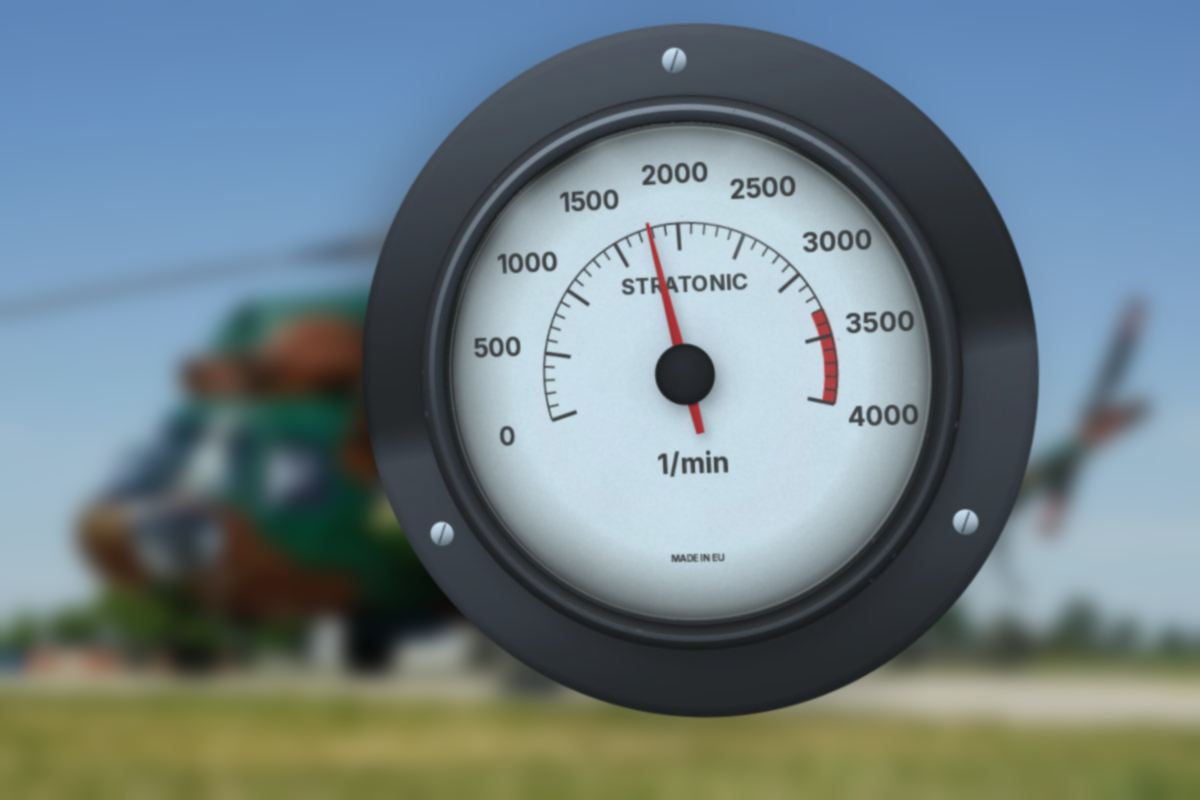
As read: rpm 1800
